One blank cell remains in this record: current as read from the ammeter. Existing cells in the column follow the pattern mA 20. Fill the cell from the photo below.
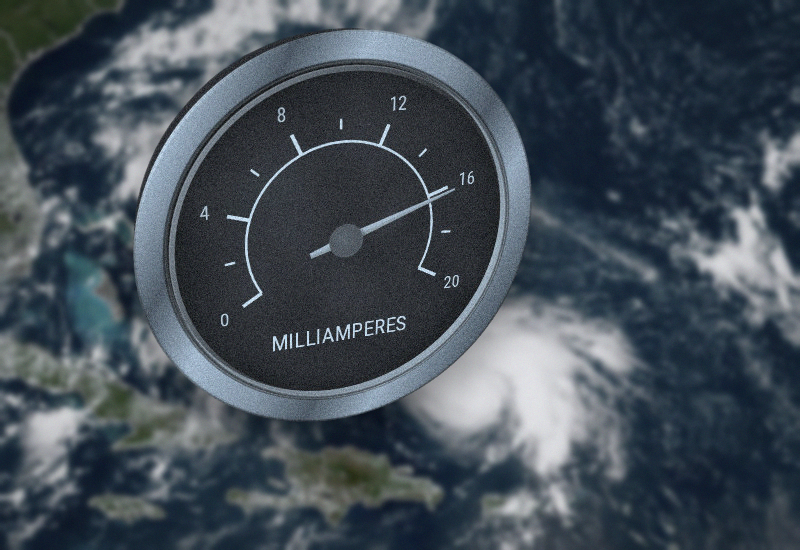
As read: mA 16
